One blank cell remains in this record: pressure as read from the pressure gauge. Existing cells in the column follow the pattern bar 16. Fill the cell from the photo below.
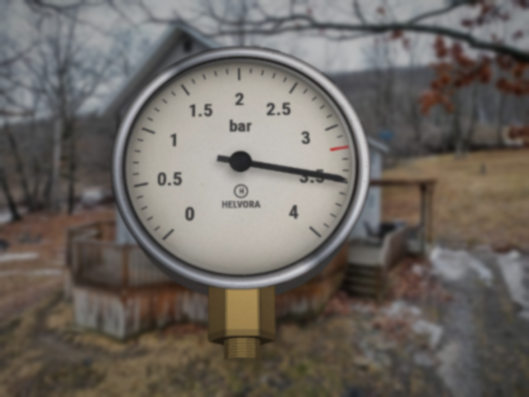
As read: bar 3.5
